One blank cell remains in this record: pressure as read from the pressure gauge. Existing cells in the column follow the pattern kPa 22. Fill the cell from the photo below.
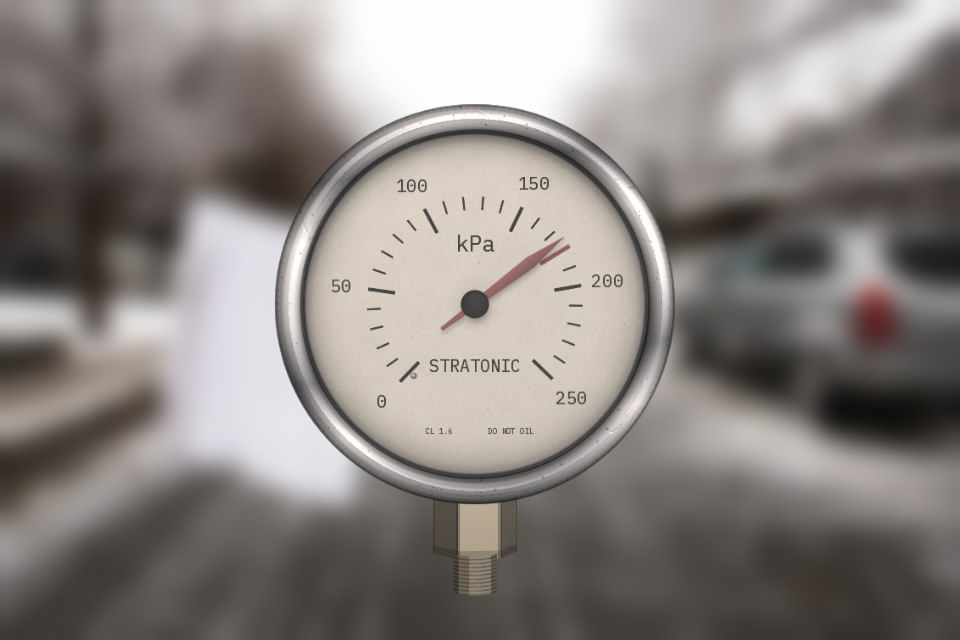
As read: kPa 175
